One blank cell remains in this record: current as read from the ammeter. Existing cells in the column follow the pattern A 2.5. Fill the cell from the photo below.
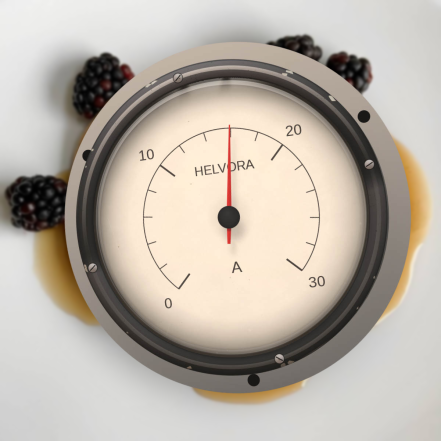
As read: A 16
